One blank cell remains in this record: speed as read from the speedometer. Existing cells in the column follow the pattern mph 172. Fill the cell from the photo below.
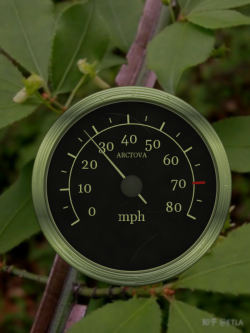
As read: mph 27.5
